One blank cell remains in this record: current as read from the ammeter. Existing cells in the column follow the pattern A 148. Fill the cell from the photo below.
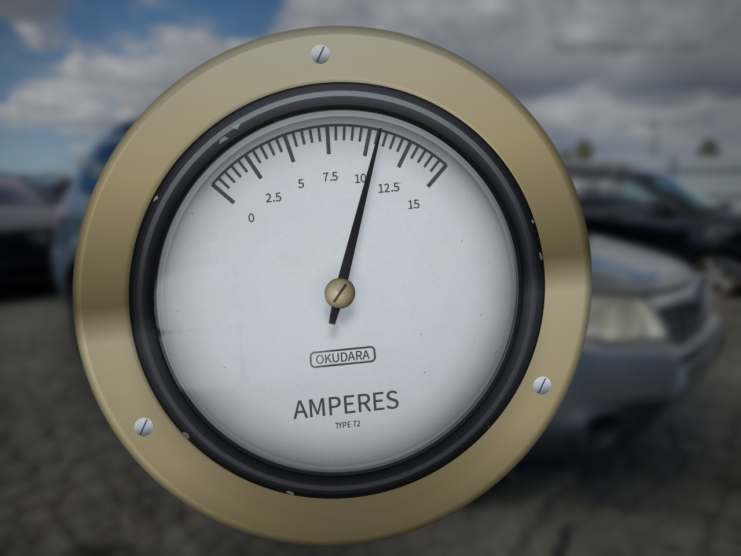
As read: A 10.5
